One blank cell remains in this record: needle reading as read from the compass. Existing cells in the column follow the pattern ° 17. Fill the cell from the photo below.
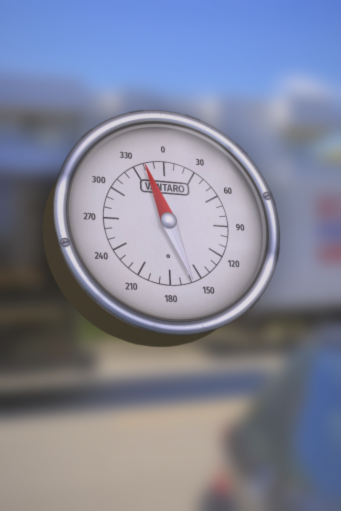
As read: ° 340
